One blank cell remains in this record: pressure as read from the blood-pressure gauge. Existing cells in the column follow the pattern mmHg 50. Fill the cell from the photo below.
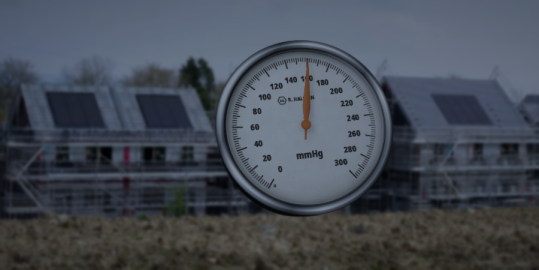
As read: mmHg 160
